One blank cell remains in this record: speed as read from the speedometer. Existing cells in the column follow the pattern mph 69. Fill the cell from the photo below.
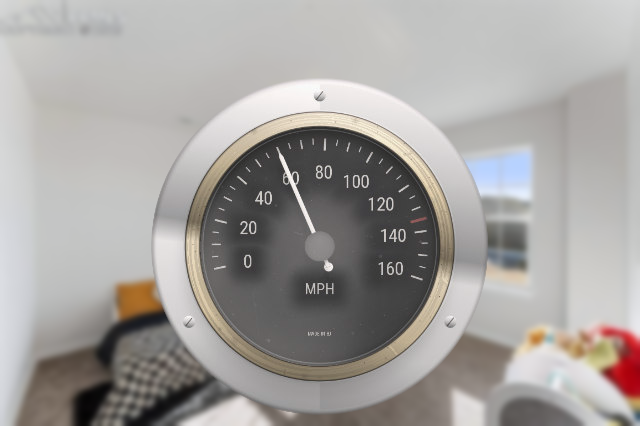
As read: mph 60
